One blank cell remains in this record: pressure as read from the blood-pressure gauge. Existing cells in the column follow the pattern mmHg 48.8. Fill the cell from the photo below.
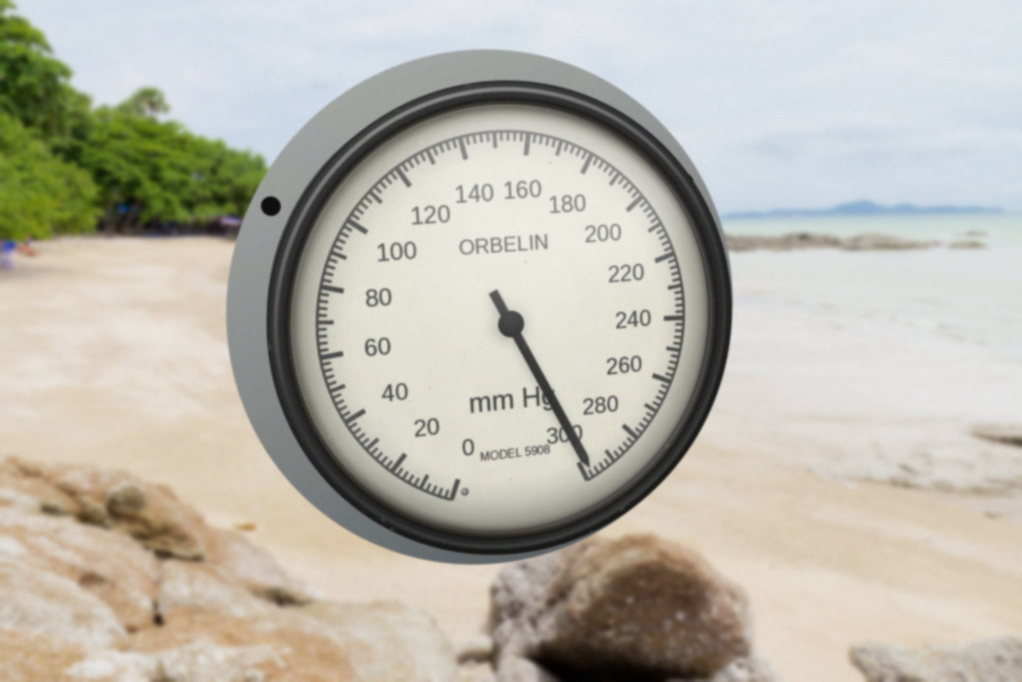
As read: mmHg 298
